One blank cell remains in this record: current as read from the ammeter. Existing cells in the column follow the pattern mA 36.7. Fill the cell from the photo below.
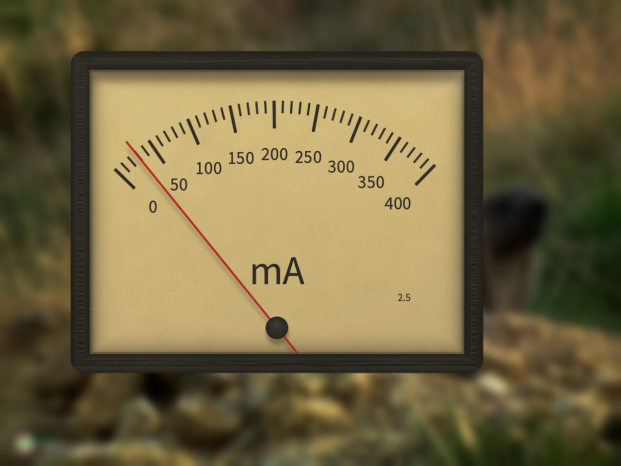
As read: mA 30
